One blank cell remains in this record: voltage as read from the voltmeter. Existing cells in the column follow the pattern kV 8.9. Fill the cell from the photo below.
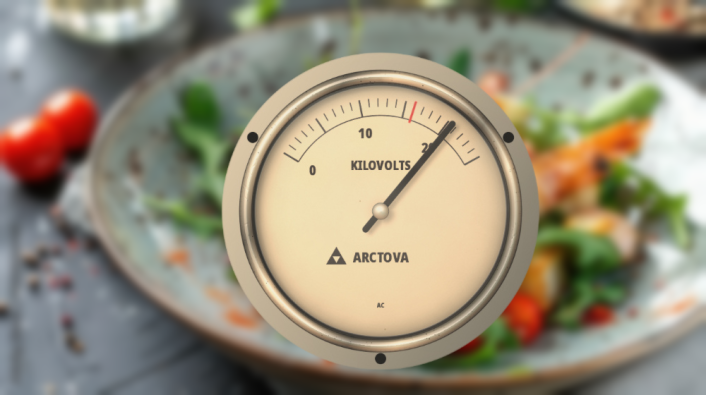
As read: kV 20.5
